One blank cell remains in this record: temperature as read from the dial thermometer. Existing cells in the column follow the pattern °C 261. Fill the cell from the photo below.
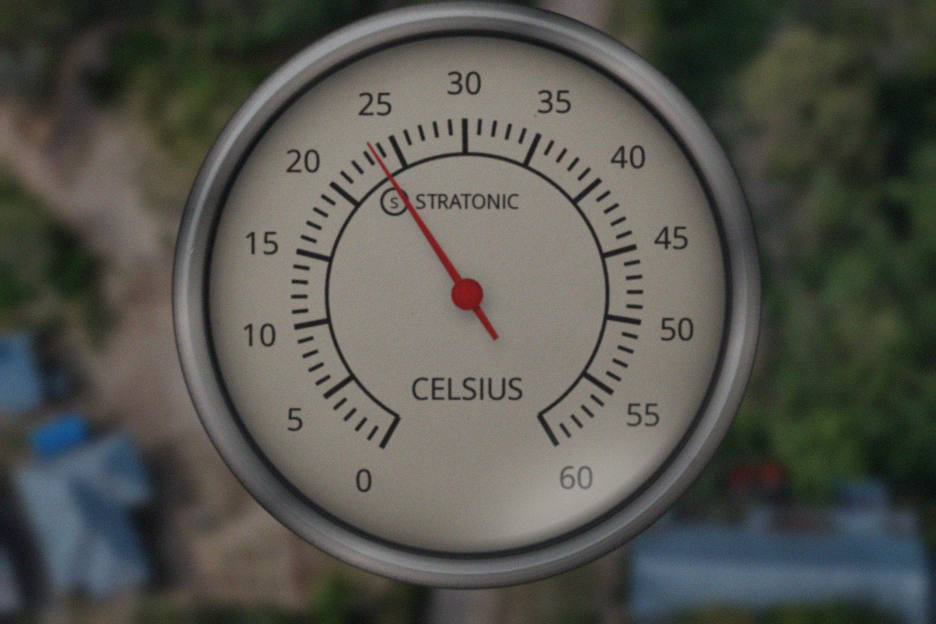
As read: °C 23.5
